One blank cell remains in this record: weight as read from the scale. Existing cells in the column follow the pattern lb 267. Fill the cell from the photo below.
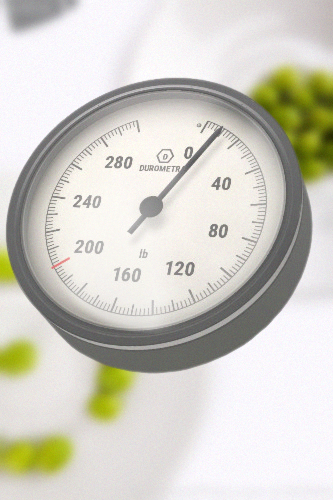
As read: lb 10
